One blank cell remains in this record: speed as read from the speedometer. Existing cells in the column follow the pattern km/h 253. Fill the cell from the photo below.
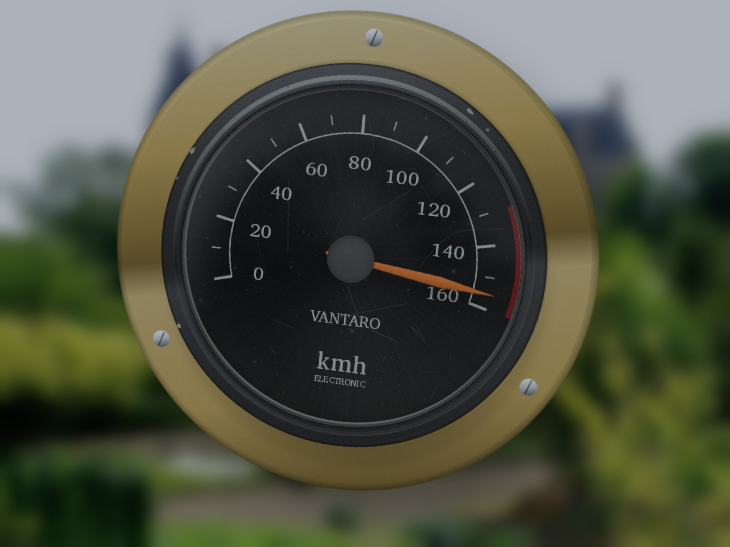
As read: km/h 155
